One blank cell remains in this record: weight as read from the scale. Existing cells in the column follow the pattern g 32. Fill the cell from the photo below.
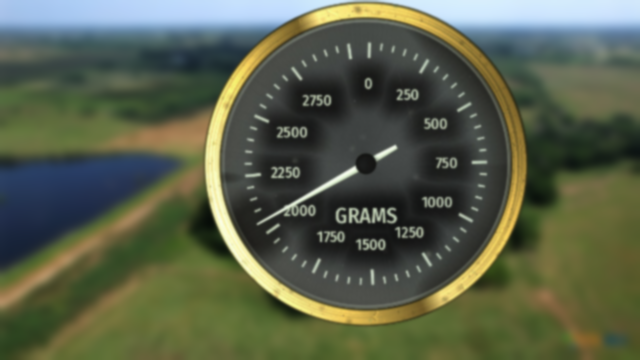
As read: g 2050
